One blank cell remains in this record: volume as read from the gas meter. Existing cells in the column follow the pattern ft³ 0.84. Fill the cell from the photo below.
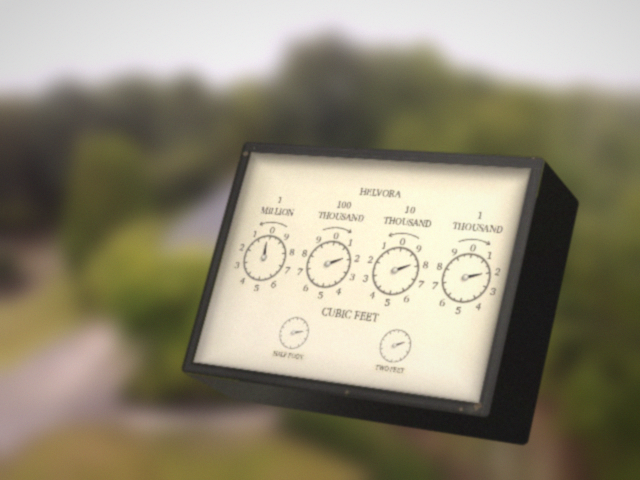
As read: ft³ 18200
